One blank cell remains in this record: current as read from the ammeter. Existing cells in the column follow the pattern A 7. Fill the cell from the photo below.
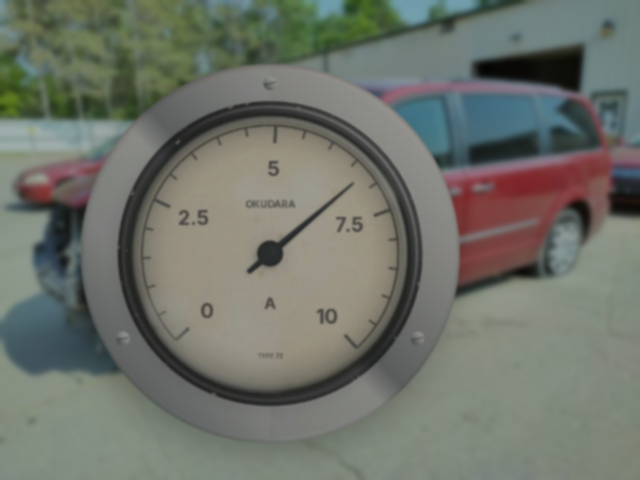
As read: A 6.75
